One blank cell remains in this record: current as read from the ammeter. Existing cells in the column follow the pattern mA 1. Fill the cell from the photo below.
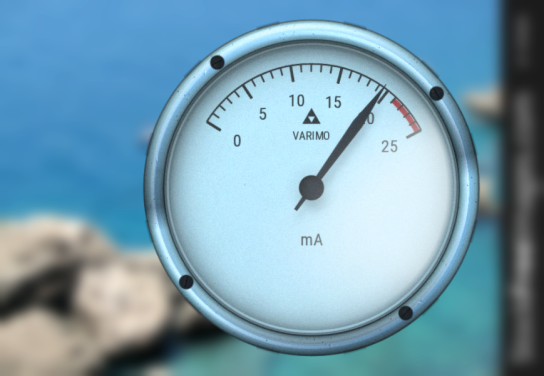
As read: mA 19.5
